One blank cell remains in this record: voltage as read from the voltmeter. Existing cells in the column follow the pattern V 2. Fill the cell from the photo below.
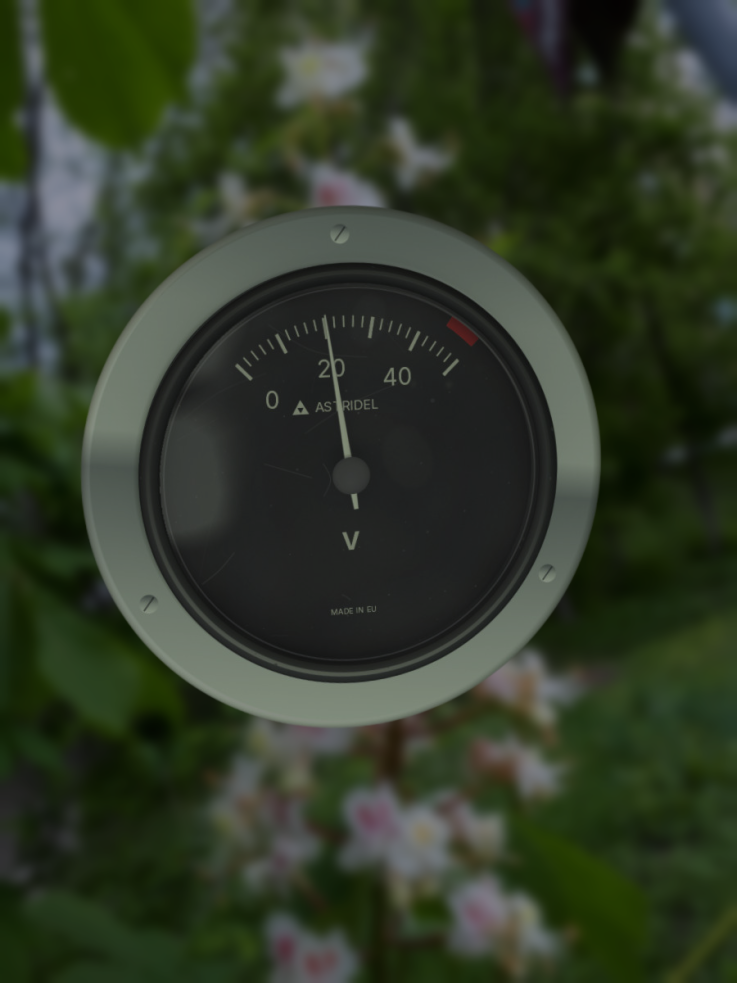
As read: V 20
